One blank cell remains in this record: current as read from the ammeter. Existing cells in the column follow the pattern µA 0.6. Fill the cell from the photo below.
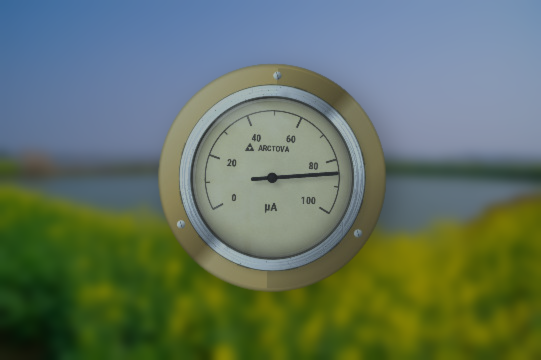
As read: µA 85
